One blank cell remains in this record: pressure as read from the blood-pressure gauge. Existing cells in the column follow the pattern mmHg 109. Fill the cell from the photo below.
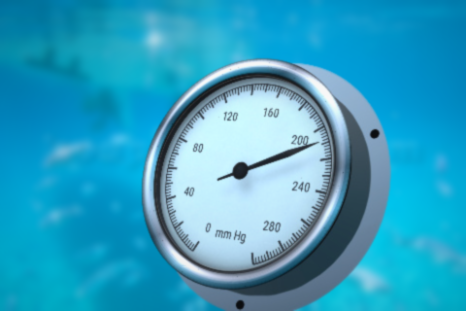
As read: mmHg 210
